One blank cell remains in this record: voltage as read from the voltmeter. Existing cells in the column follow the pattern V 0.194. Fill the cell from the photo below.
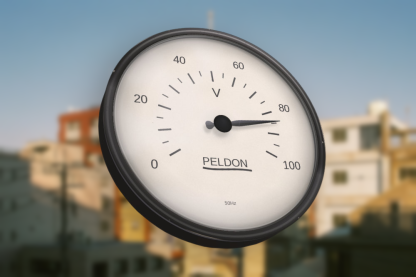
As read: V 85
